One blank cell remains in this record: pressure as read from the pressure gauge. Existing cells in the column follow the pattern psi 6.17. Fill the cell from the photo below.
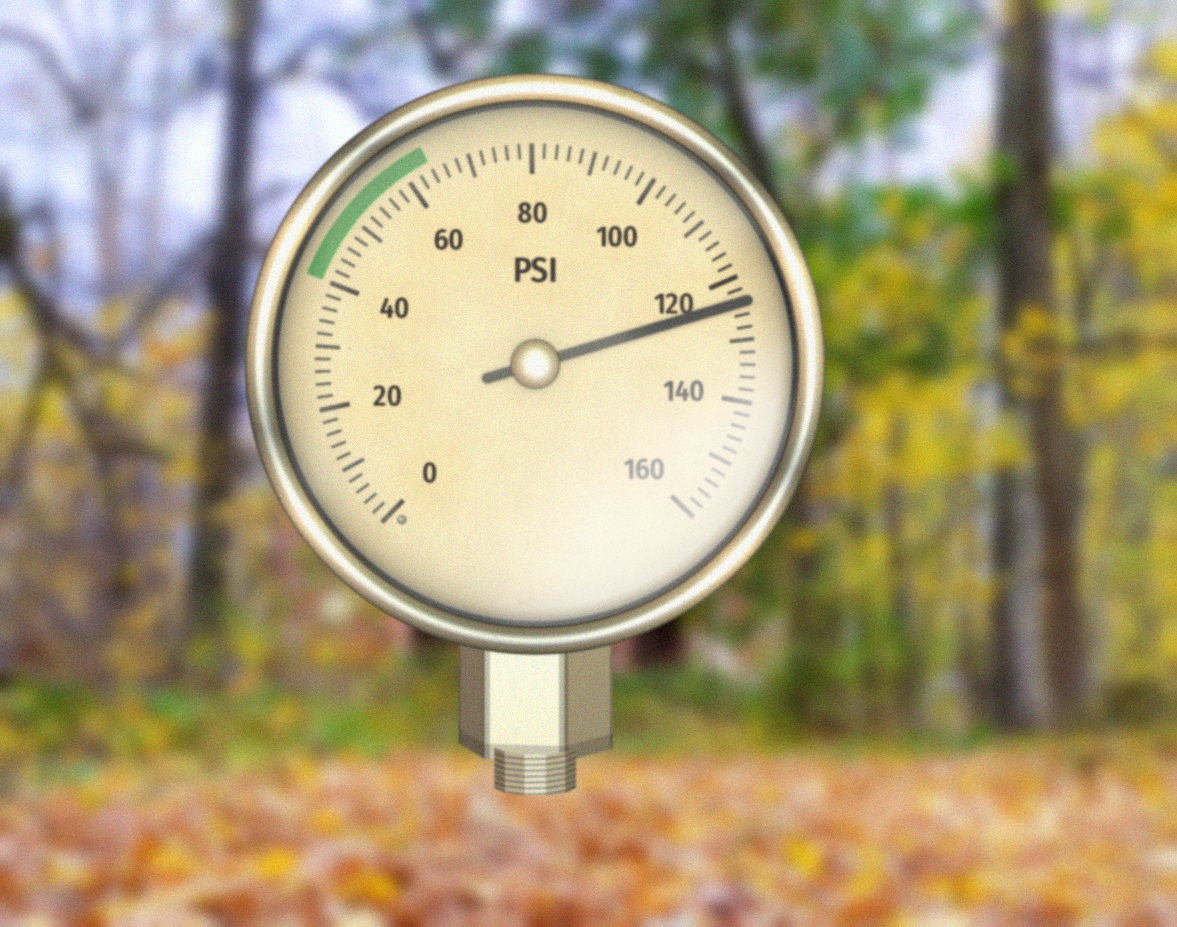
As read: psi 124
